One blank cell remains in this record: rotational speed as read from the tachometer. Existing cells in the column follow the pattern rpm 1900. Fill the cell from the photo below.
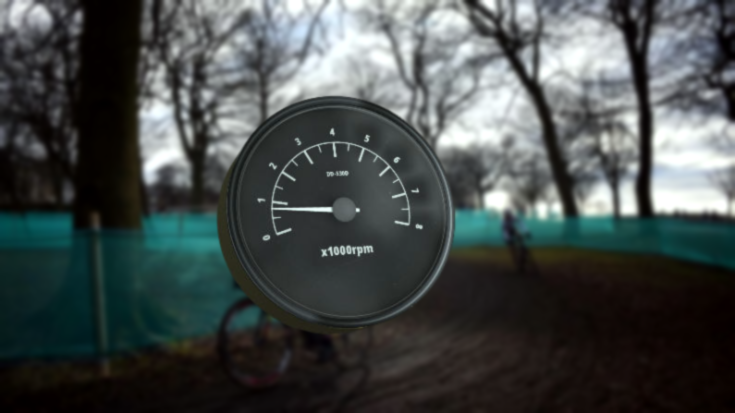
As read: rpm 750
